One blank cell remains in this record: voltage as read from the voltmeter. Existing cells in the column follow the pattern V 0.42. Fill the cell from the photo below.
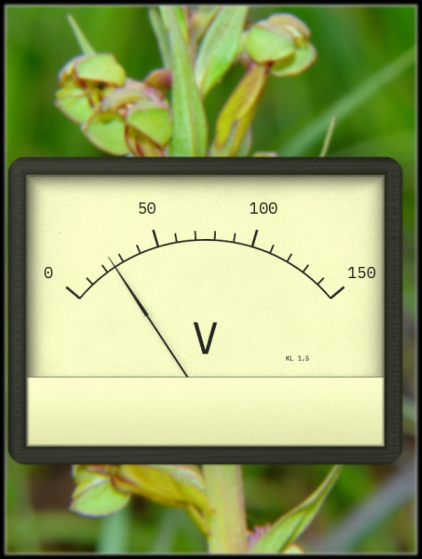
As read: V 25
